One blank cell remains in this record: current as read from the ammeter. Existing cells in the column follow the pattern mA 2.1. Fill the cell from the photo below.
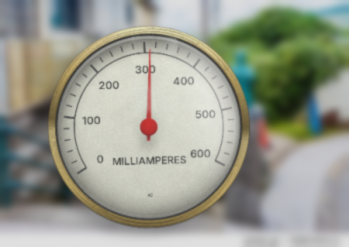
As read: mA 310
